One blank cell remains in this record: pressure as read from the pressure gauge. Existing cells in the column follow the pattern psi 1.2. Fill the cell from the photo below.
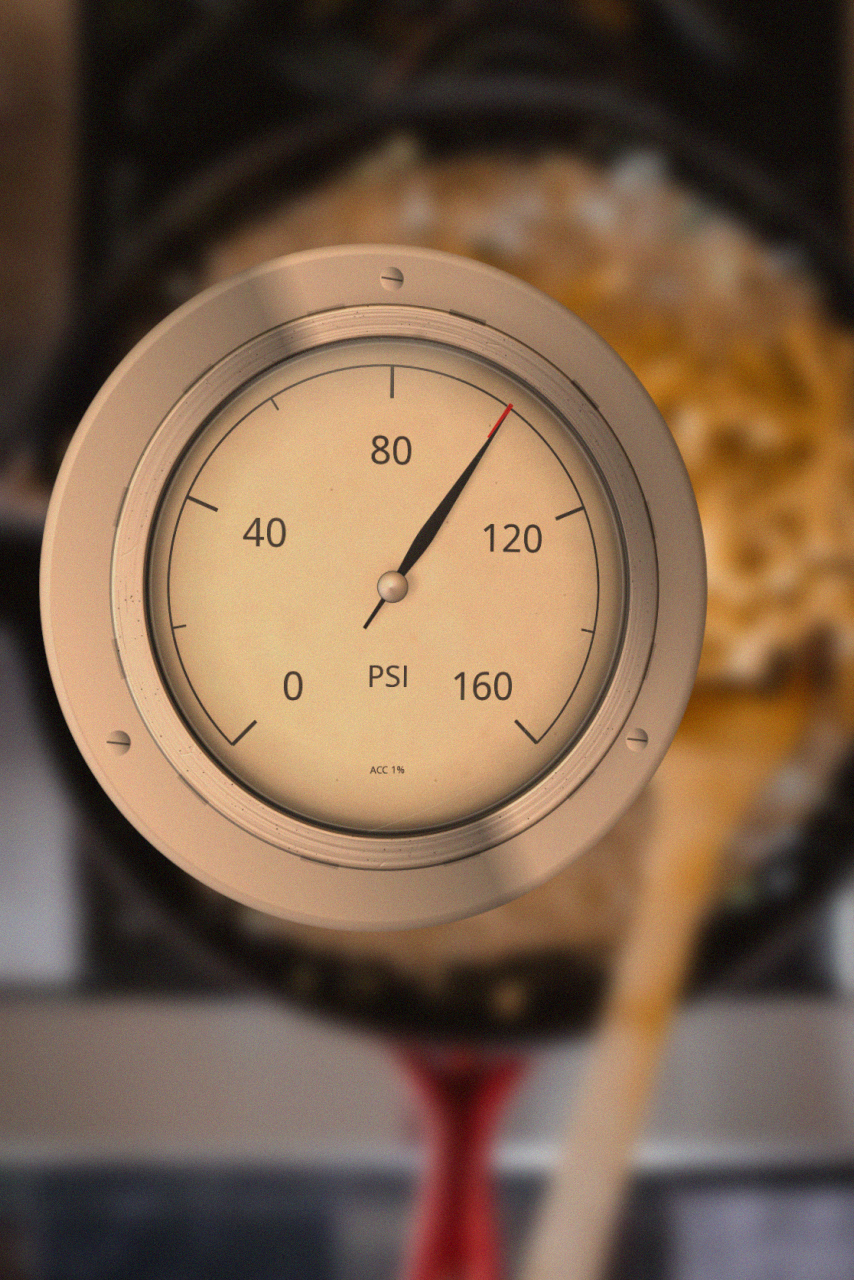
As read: psi 100
